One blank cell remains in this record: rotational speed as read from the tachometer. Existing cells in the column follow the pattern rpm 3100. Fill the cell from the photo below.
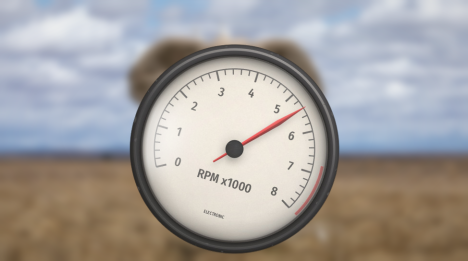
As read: rpm 5400
